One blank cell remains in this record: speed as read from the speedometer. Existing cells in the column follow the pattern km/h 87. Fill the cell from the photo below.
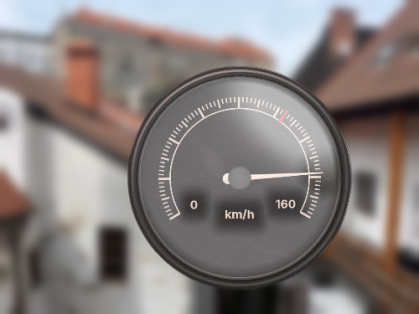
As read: km/h 138
